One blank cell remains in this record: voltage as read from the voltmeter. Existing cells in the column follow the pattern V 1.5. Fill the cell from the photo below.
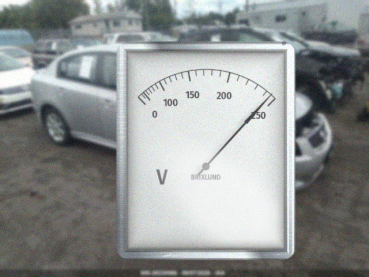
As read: V 245
